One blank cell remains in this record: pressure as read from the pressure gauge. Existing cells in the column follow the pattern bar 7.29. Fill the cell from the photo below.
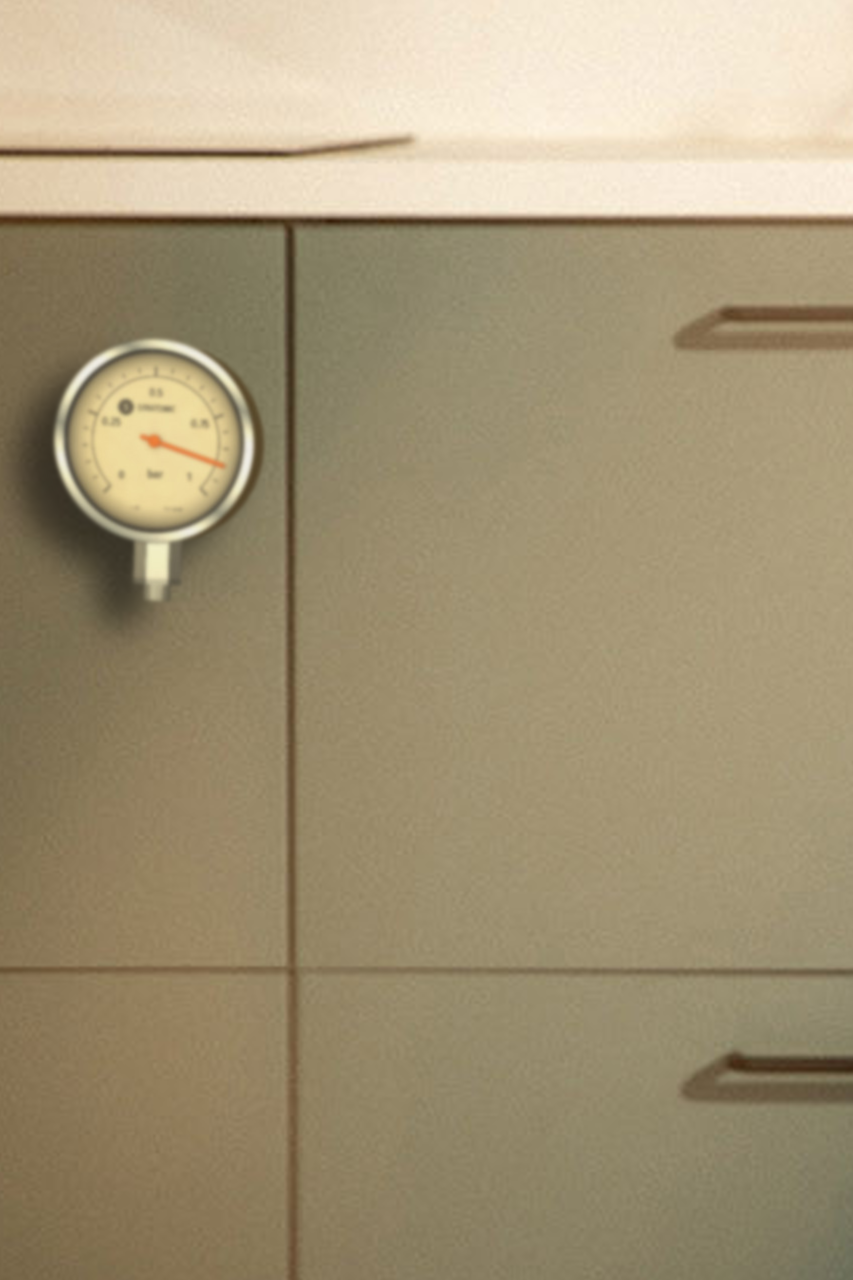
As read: bar 0.9
